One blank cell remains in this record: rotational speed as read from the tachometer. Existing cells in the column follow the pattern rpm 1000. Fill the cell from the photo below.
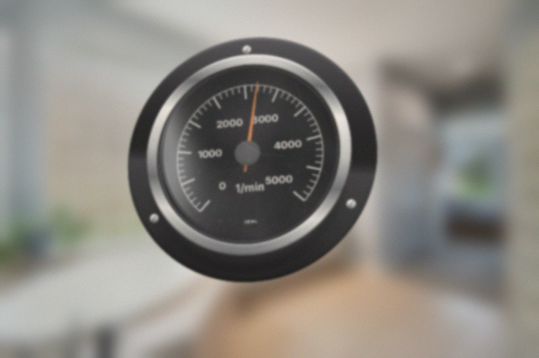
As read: rpm 2700
